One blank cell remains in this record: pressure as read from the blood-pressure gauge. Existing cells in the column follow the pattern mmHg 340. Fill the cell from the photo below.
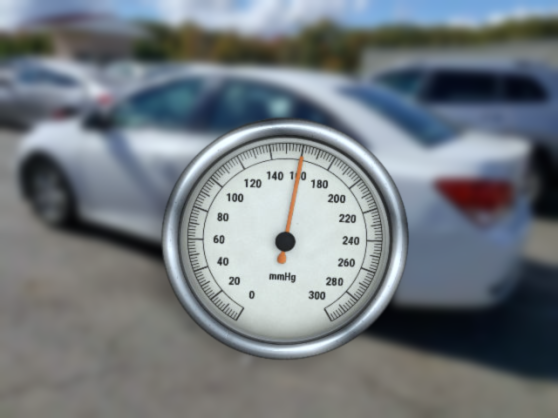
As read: mmHg 160
